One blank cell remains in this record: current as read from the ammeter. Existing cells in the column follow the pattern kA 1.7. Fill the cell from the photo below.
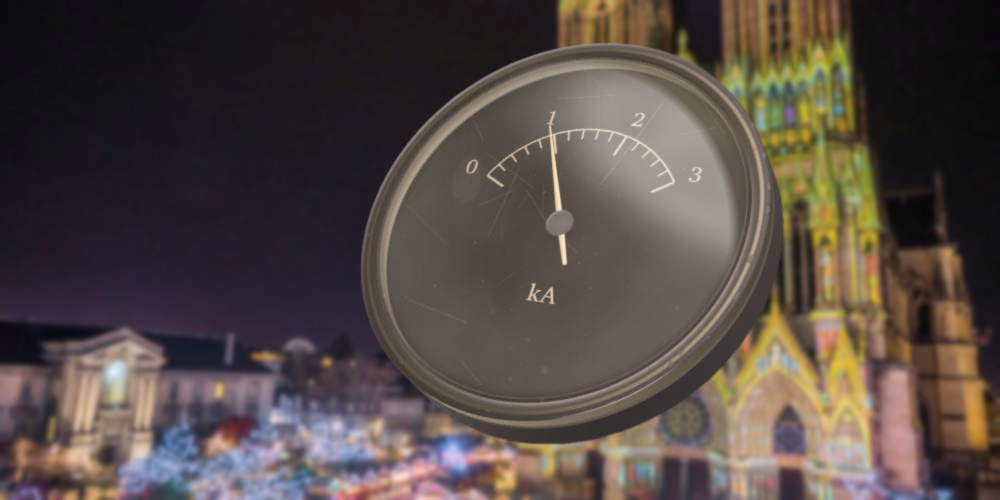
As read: kA 1
